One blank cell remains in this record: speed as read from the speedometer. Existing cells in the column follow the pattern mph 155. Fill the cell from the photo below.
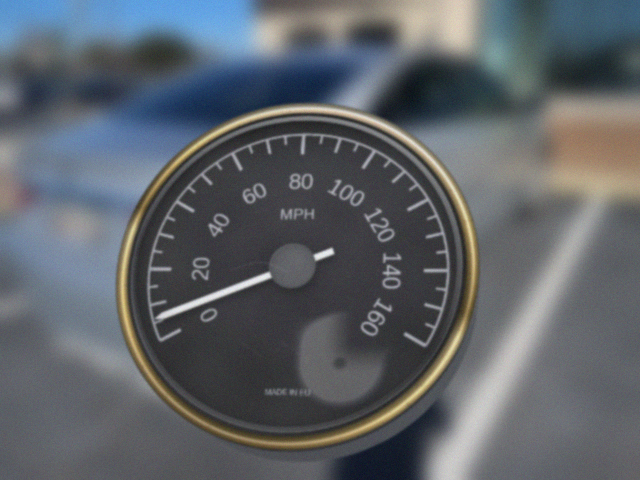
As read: mph 5
